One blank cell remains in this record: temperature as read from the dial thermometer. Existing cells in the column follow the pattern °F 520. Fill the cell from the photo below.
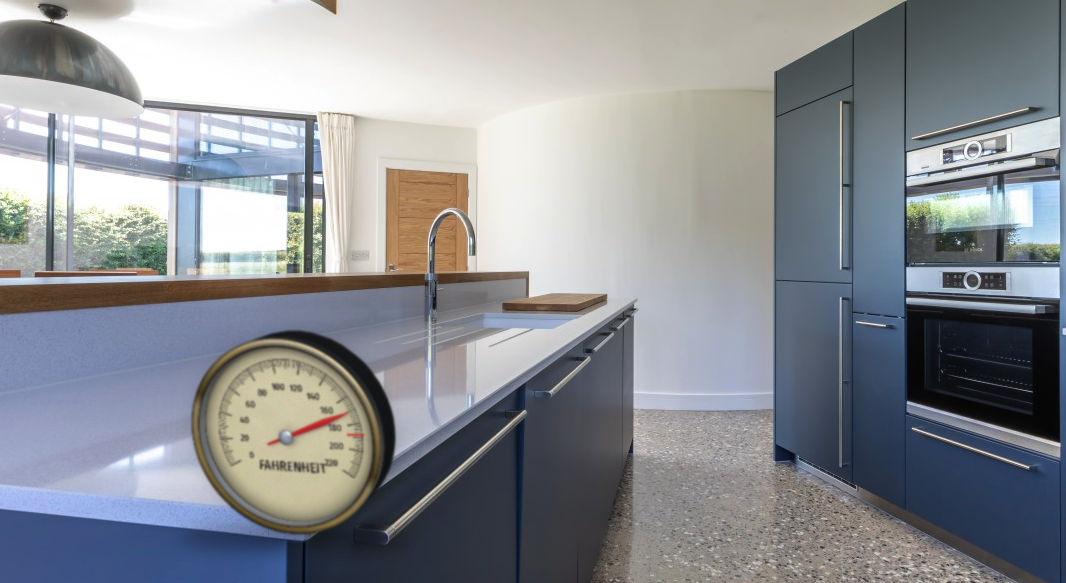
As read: °F 170
